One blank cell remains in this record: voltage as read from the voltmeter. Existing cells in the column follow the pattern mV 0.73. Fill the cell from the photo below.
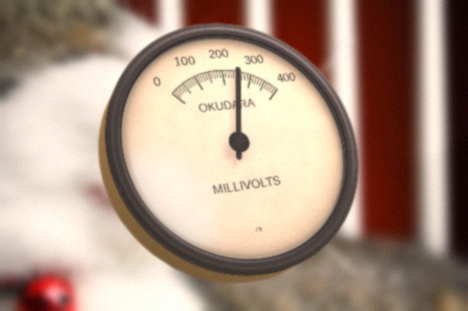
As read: mV 250
